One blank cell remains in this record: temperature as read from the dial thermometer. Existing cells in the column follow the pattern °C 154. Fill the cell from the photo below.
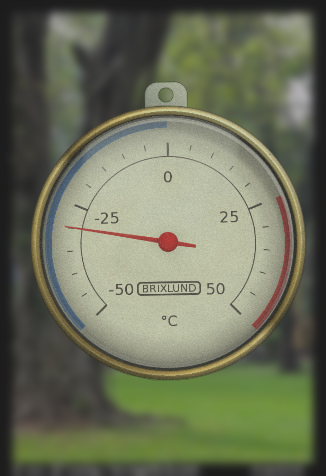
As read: °C -30
